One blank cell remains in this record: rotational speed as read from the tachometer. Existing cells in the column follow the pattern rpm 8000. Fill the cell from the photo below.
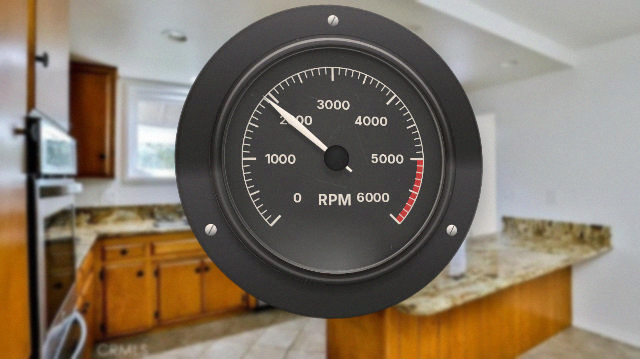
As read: rpm 1900
